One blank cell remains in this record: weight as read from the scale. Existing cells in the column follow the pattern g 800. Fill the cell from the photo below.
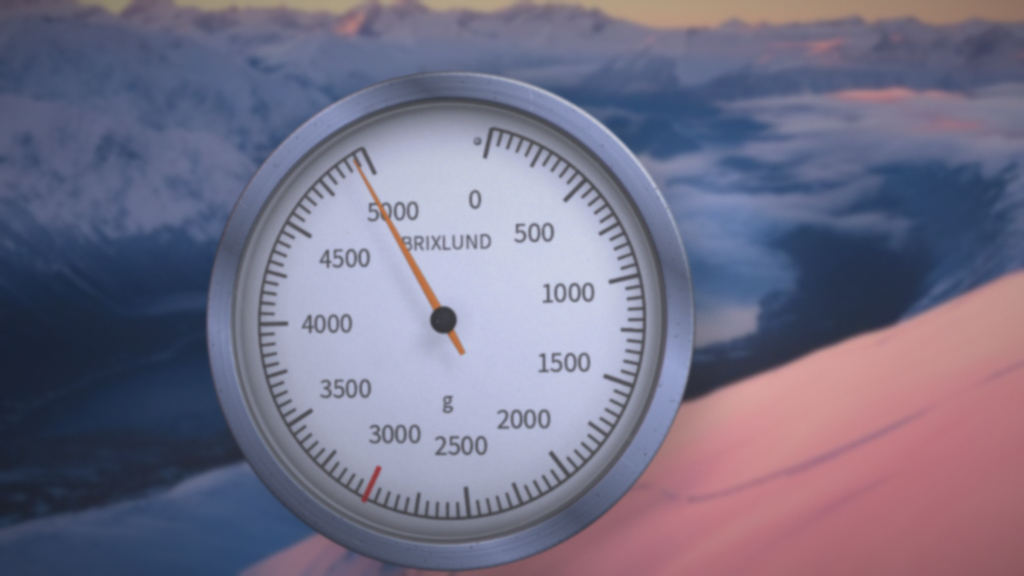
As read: g 4950
